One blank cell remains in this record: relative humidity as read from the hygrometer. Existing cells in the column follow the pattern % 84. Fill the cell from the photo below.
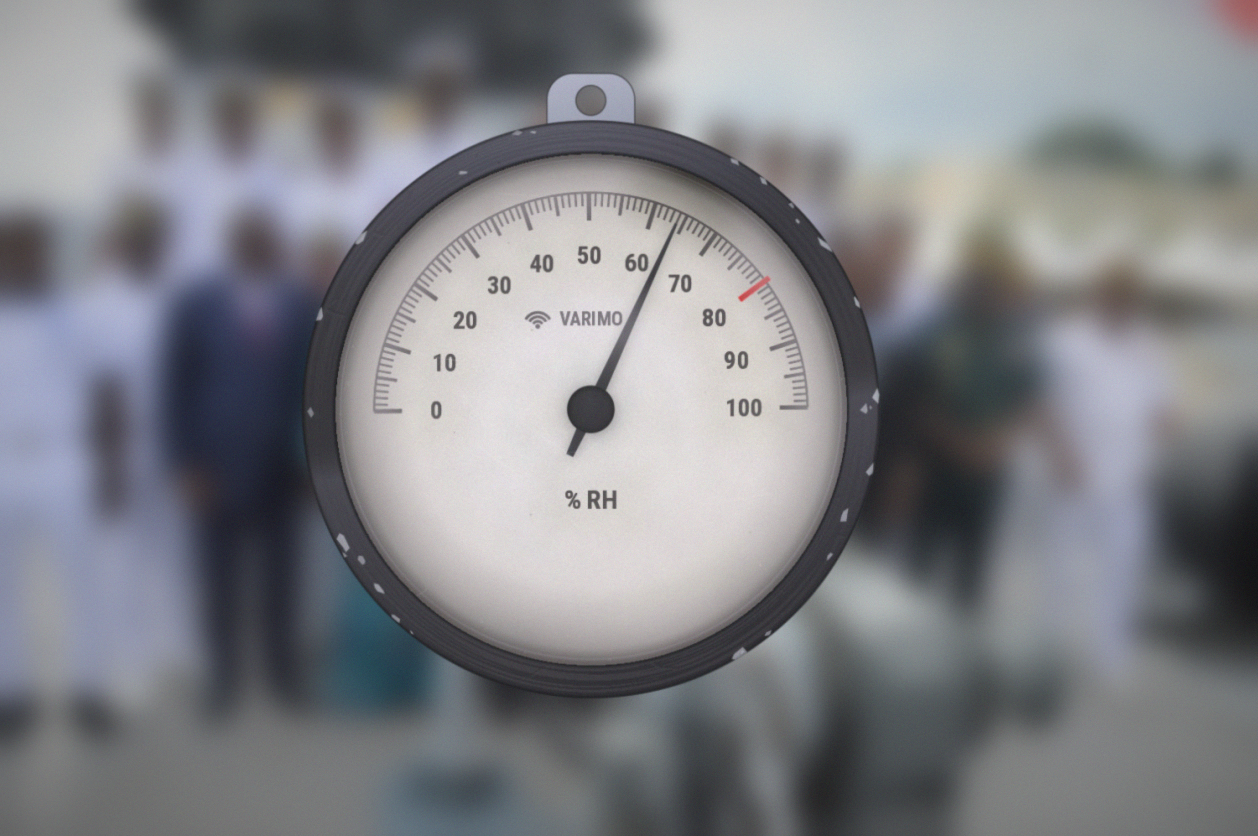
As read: % 64
